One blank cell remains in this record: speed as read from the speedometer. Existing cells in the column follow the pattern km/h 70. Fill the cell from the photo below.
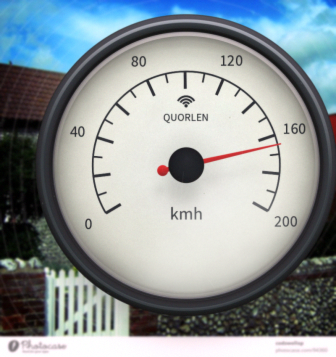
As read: km/h 165
